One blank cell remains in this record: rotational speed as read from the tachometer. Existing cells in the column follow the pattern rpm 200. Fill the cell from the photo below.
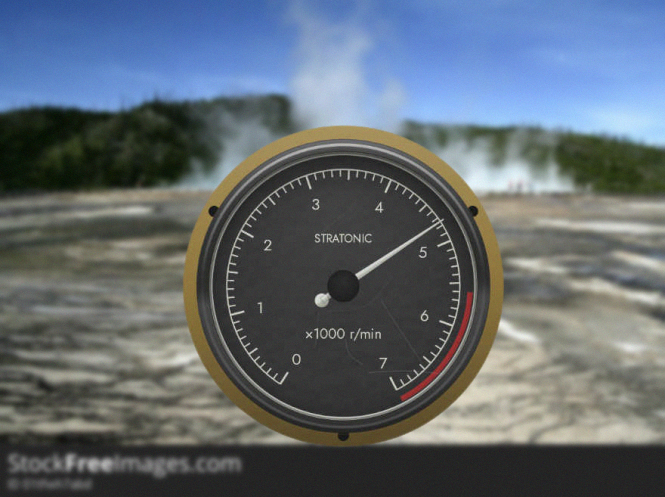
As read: rpm 4750
